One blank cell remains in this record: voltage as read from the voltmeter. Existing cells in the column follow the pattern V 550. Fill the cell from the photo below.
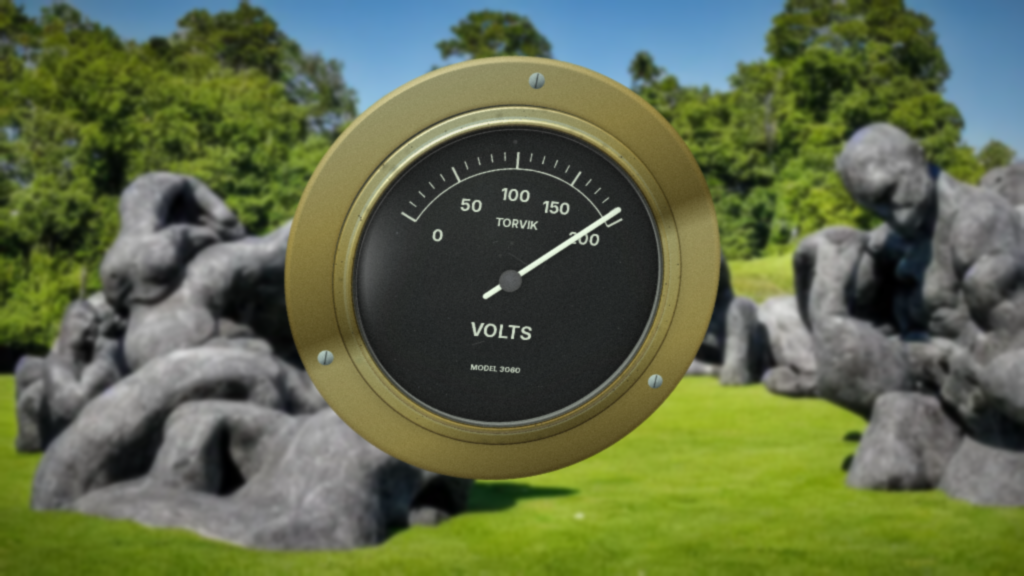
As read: V 190
